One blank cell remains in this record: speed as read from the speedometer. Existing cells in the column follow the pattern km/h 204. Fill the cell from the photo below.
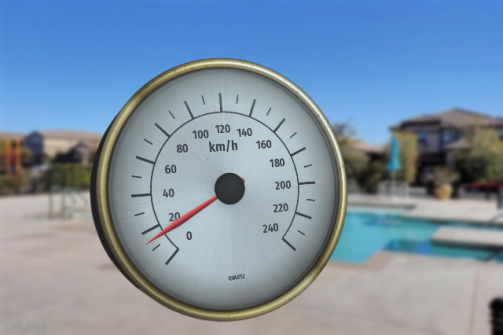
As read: km/h 15
